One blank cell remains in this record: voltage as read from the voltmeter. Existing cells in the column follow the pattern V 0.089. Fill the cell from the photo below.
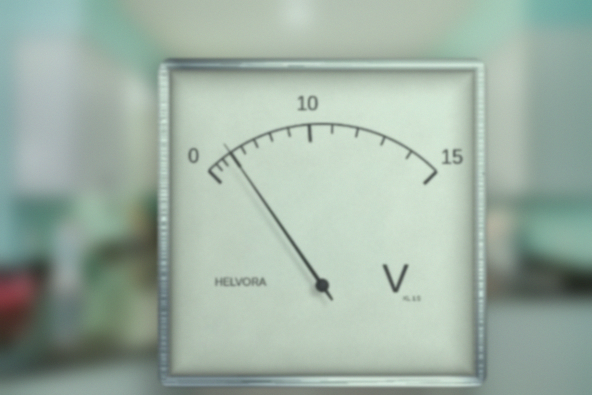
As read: V 5
